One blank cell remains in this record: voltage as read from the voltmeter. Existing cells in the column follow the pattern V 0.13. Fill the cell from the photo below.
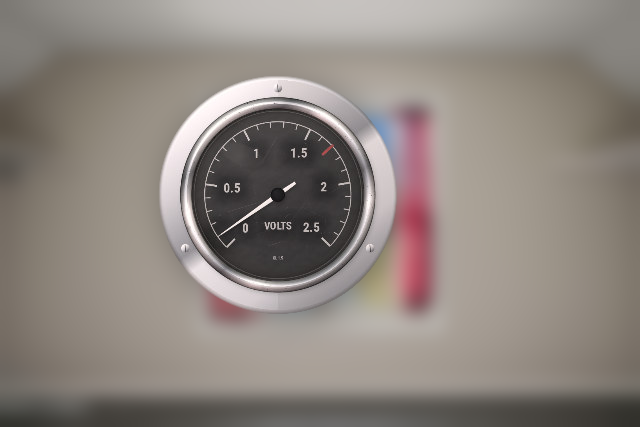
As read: V 0.1
